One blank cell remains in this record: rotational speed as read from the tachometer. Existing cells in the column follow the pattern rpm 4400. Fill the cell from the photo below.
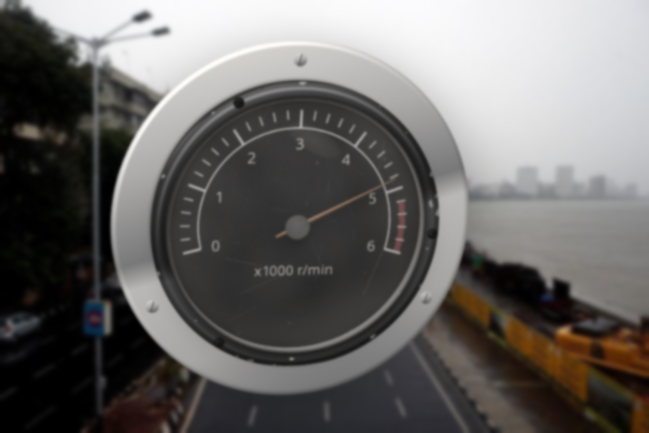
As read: rpm 4800
